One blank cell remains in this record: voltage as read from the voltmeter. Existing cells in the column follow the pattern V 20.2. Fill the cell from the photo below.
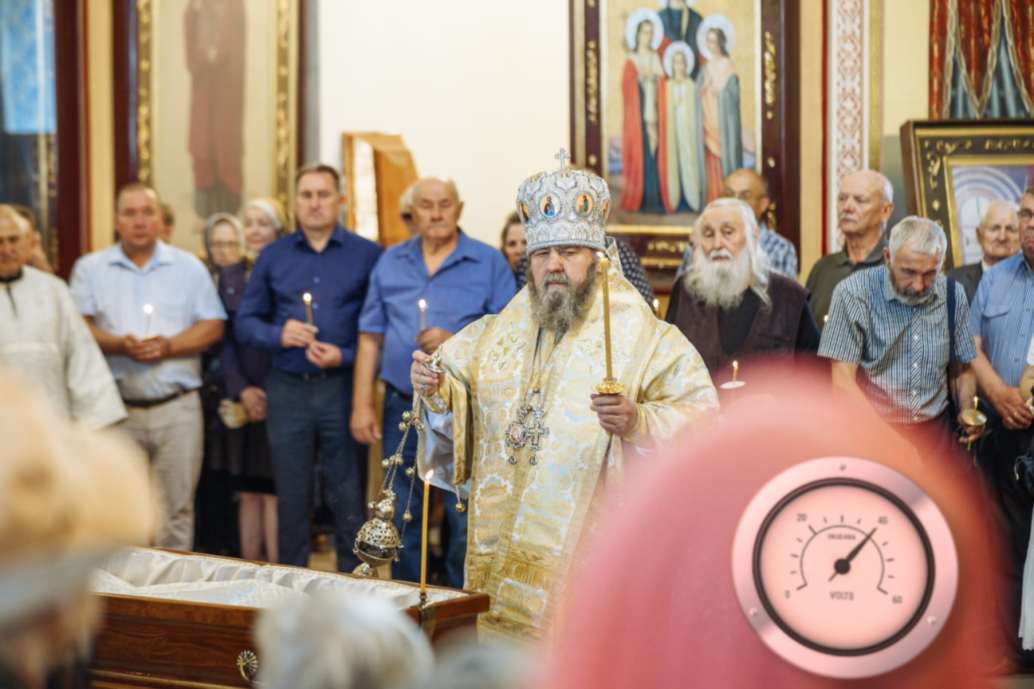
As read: V 40
